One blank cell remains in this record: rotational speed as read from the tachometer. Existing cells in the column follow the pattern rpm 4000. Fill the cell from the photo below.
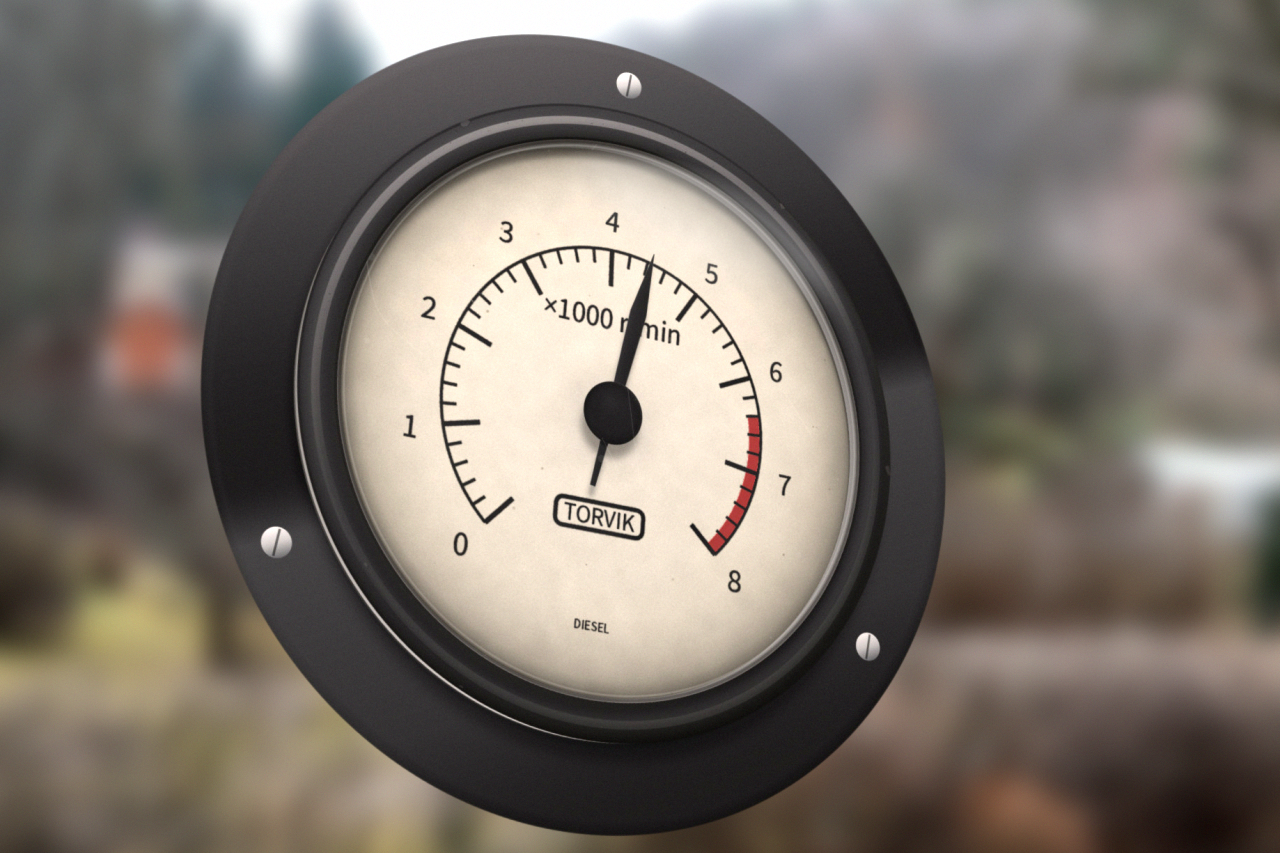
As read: rpm 4400
